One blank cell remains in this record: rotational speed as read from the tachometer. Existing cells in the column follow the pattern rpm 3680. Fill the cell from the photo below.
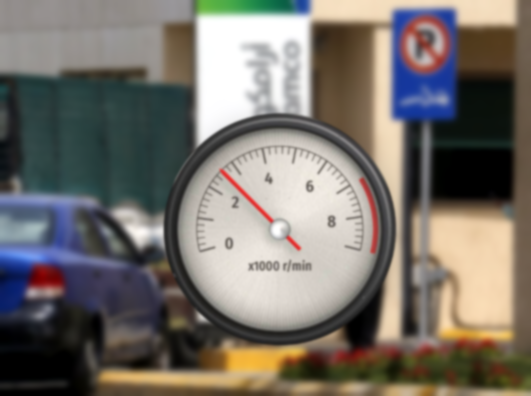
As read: rpm 2600
